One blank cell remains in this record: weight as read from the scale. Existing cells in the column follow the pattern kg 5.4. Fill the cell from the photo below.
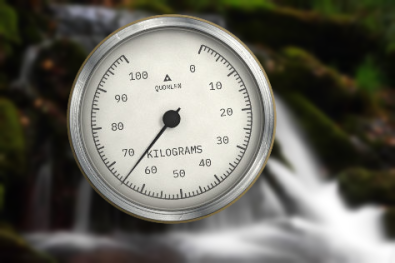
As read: kg 65
